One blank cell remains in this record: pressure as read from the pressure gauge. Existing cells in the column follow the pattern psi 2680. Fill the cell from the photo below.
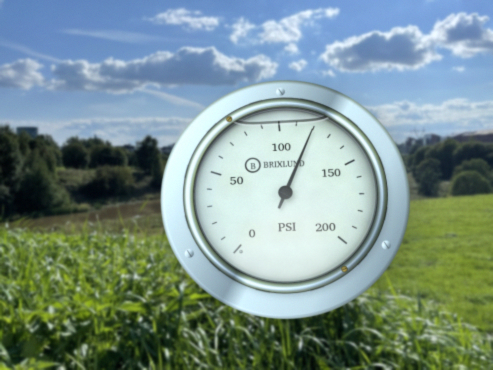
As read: psi 120
